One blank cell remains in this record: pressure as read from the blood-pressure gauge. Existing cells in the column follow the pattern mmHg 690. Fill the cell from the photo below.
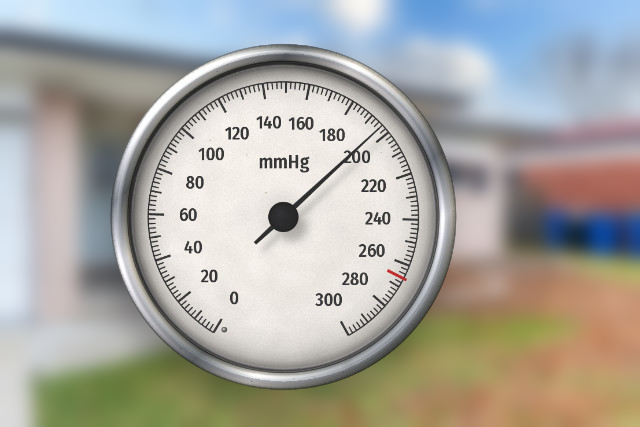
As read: mmHg 196
